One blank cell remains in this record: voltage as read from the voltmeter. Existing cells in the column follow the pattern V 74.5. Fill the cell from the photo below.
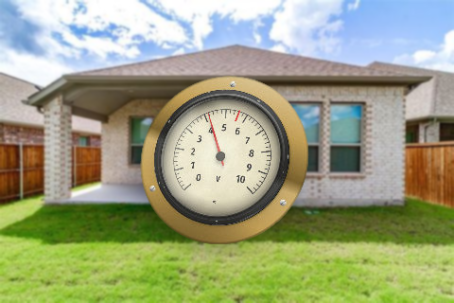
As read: V 4.2
